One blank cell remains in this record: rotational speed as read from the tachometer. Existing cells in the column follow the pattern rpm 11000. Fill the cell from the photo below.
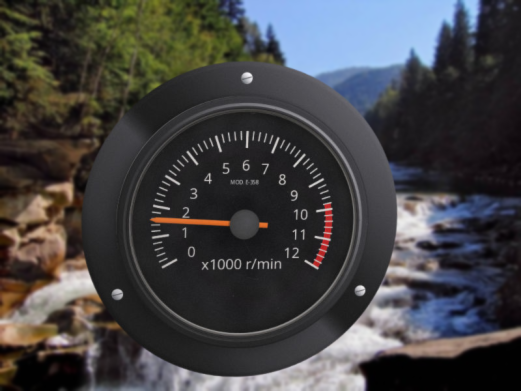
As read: rpm 1600
